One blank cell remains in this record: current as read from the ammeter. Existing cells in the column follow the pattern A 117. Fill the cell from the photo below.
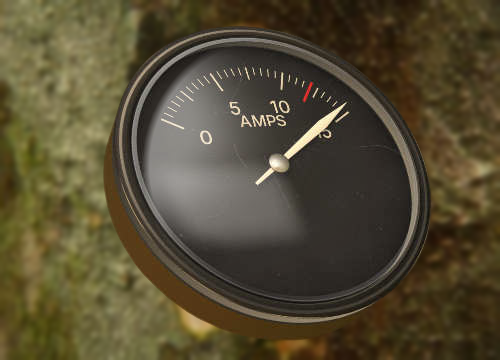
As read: A 14.5
